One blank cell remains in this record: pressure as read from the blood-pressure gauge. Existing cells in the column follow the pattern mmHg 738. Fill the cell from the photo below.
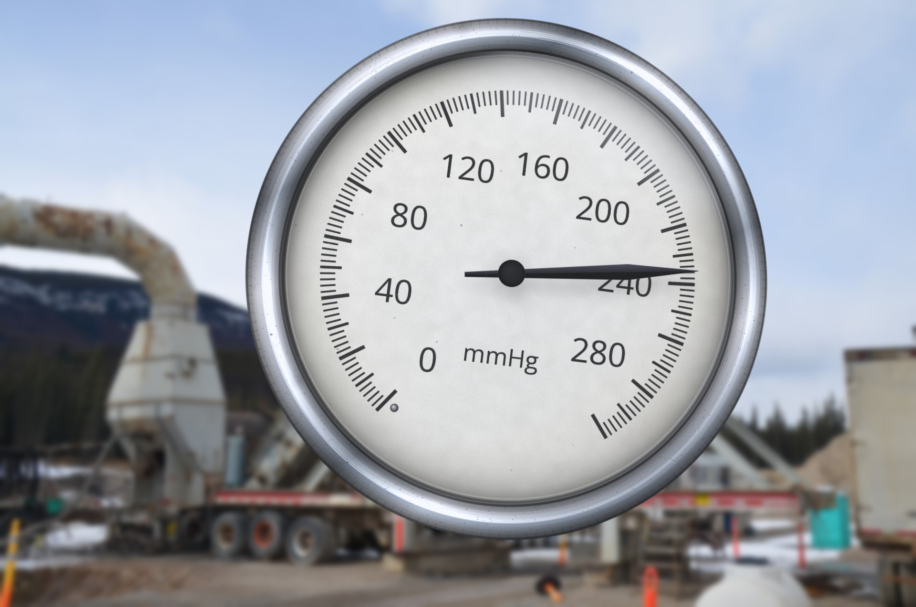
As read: mmHg 236
